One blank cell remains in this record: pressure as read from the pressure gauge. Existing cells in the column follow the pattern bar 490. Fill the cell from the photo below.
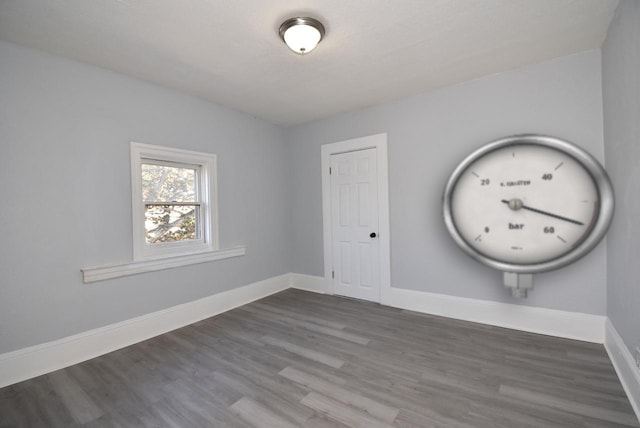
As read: bar 55
